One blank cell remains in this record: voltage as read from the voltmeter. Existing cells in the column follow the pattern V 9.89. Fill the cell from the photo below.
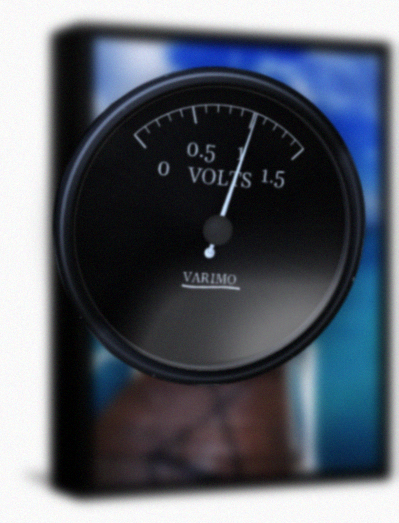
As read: V 1
